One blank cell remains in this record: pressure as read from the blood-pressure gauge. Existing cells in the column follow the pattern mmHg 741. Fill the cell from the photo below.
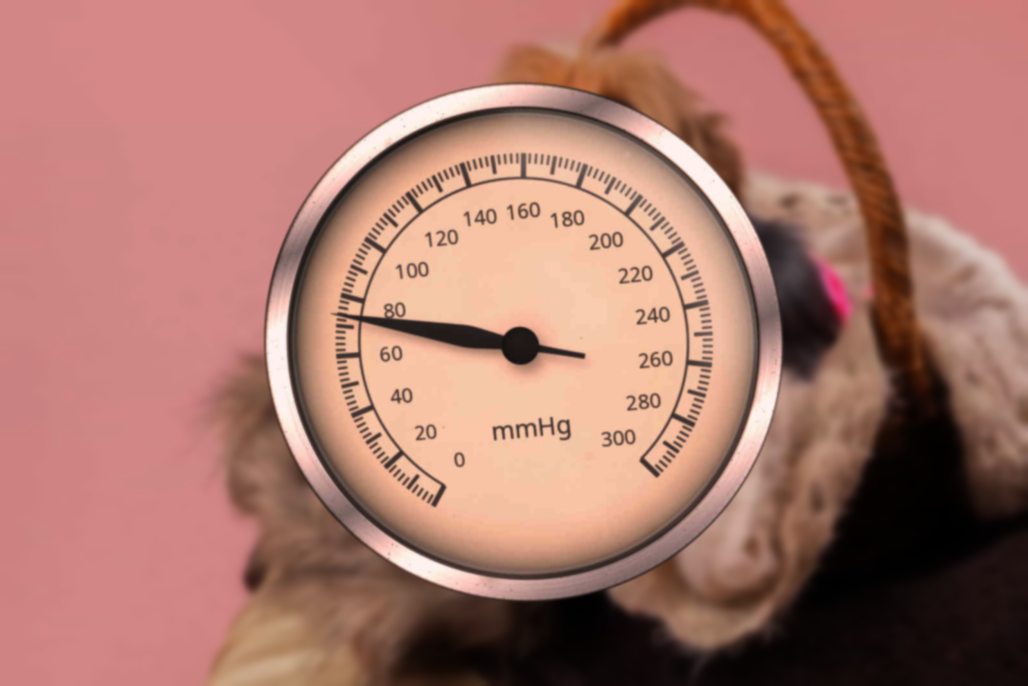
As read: mmHg 74
